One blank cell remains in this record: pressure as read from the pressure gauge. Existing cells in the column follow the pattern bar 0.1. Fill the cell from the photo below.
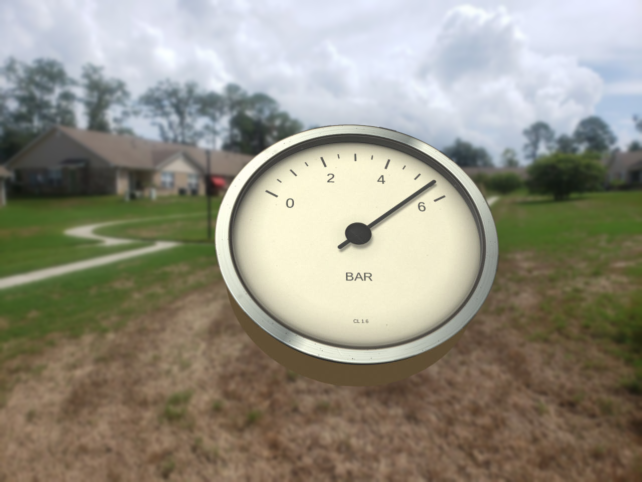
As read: bar 5.5
